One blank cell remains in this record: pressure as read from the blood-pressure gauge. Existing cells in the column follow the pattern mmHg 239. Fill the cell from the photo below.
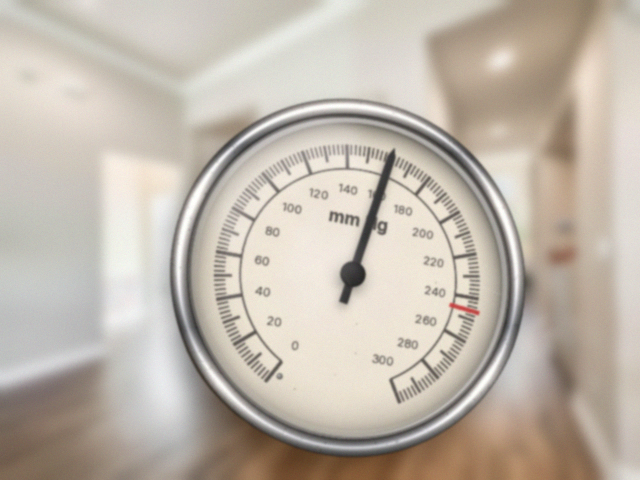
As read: mmHg 160
